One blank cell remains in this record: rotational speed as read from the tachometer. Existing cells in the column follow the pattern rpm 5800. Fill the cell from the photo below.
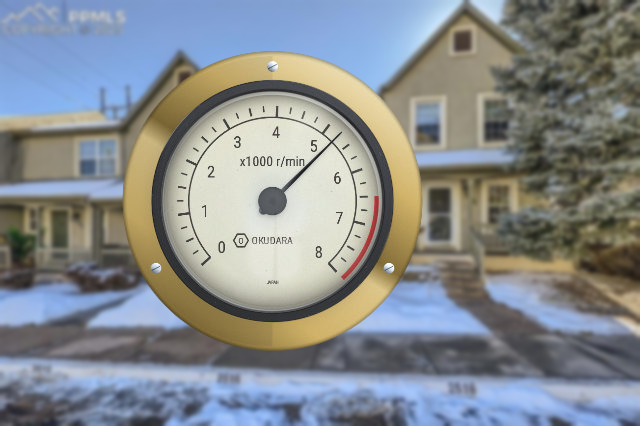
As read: rpm 5250
